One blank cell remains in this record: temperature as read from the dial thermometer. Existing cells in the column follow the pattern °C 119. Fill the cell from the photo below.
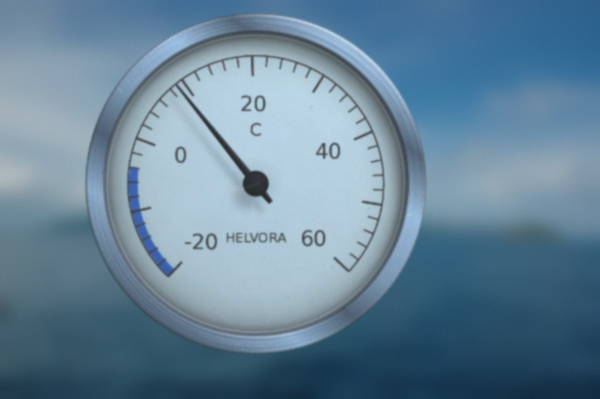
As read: °C 9
